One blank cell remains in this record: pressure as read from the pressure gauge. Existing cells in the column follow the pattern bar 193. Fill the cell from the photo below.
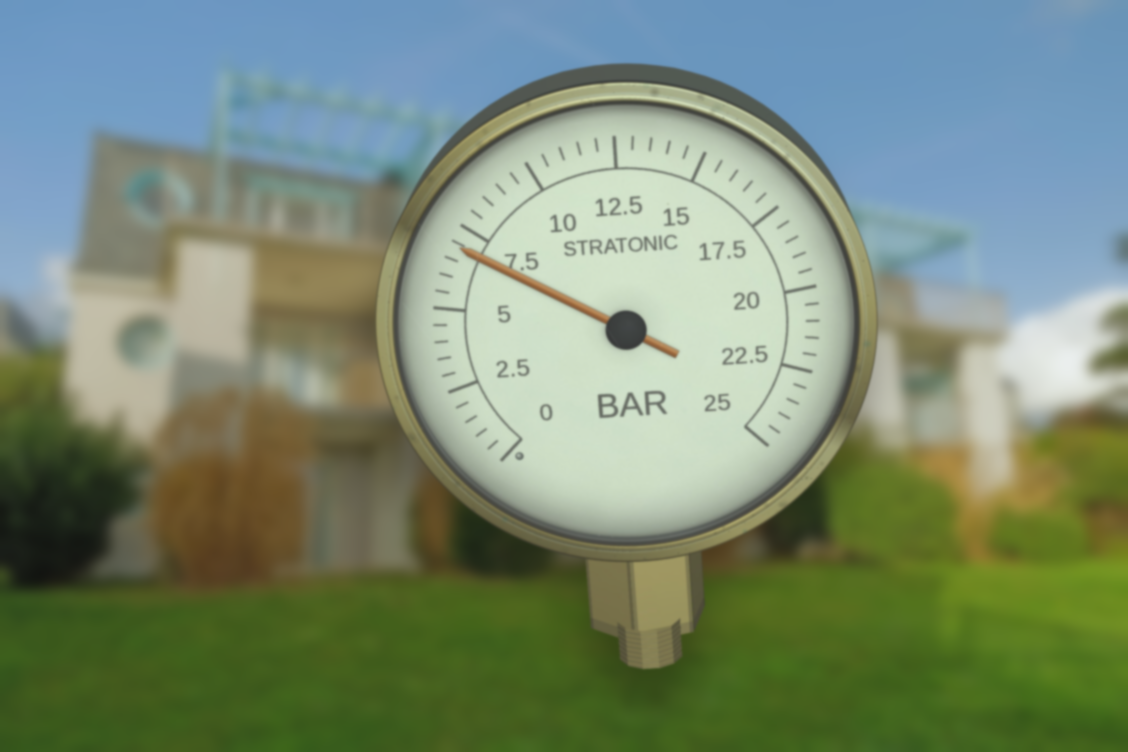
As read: bar 7
